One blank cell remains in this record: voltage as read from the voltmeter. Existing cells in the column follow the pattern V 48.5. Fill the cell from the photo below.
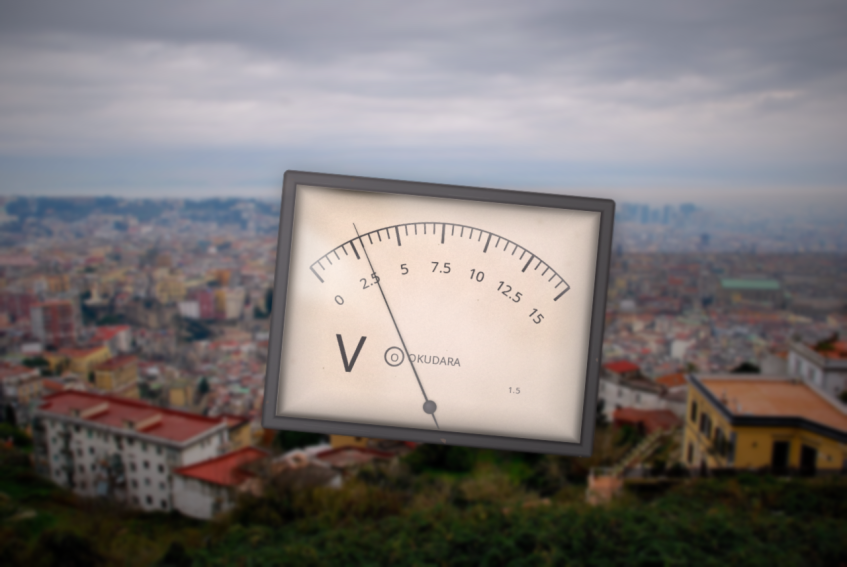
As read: V 3
